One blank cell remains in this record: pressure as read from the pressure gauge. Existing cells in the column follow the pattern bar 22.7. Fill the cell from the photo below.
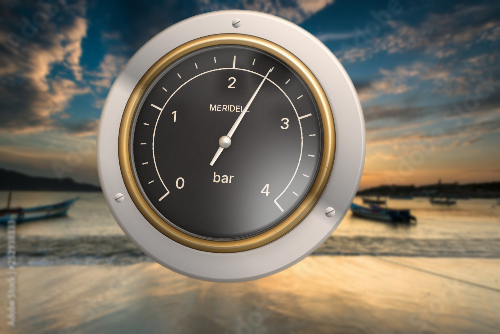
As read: bar 2.4
